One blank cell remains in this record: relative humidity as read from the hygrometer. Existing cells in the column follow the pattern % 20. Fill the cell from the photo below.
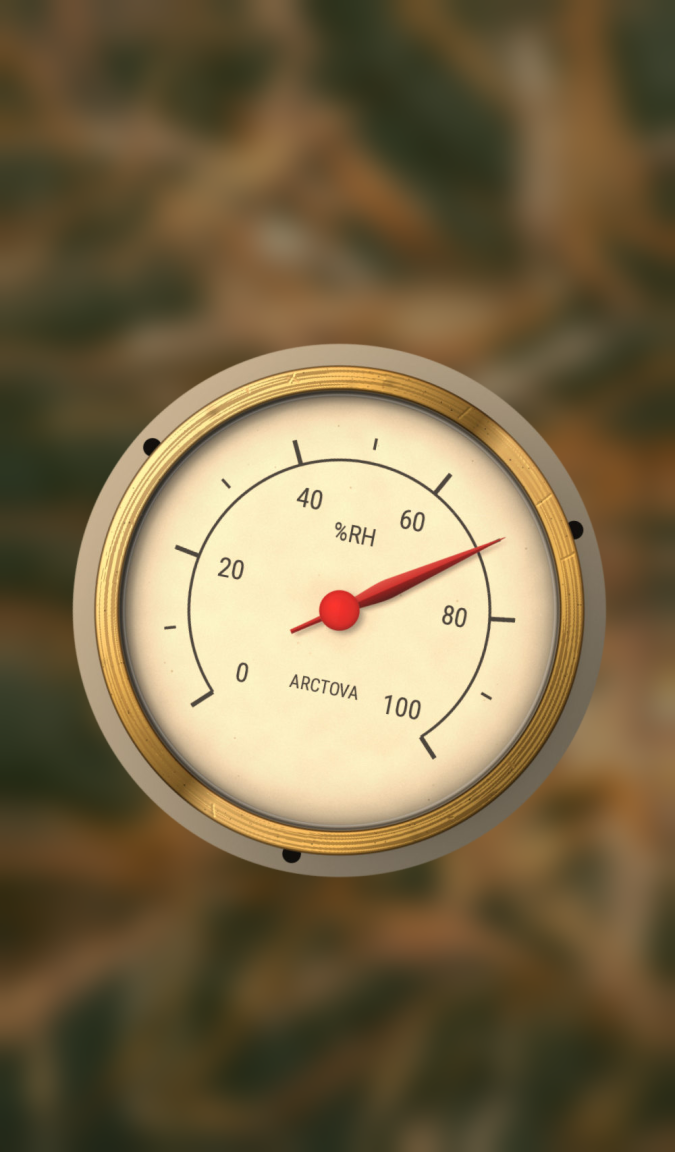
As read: % 70
